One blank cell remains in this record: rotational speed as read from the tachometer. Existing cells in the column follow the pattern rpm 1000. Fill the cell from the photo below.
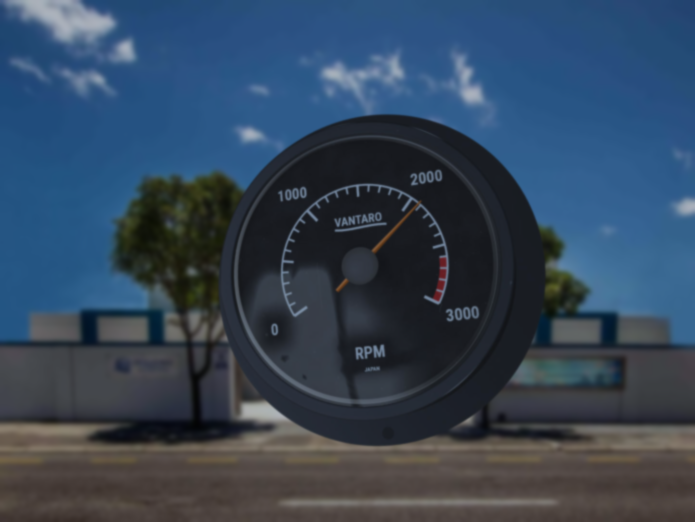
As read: rpm 2100
